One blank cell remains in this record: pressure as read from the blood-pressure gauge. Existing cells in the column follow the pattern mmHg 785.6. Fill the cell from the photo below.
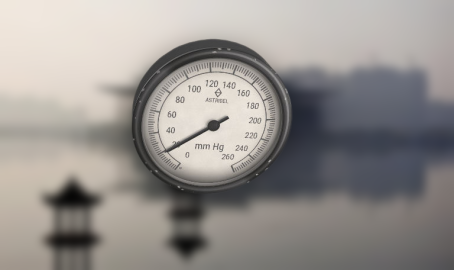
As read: mmHg 20
